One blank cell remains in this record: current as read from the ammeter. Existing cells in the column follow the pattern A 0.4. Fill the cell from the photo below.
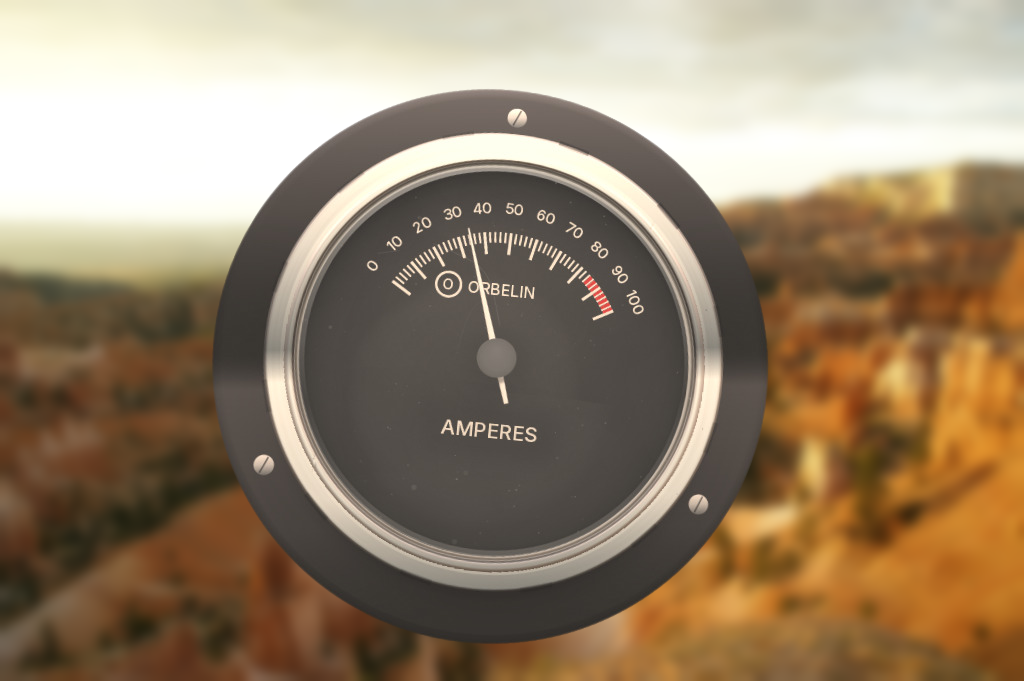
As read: A 34
